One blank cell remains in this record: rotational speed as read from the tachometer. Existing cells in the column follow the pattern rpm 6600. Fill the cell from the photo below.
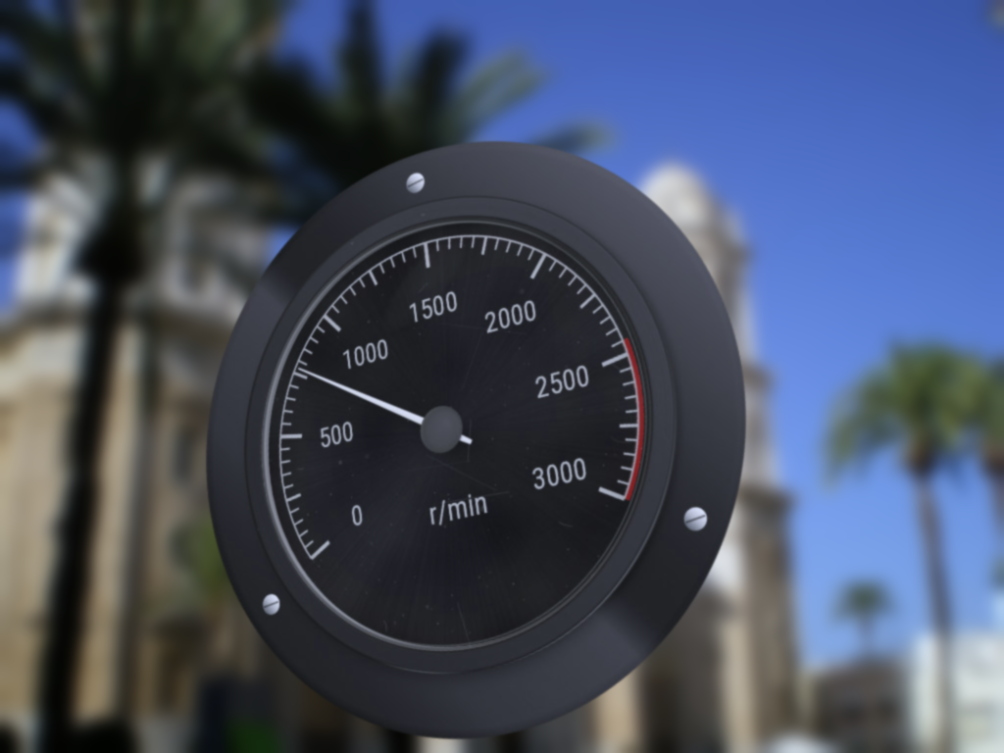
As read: rpm 775
